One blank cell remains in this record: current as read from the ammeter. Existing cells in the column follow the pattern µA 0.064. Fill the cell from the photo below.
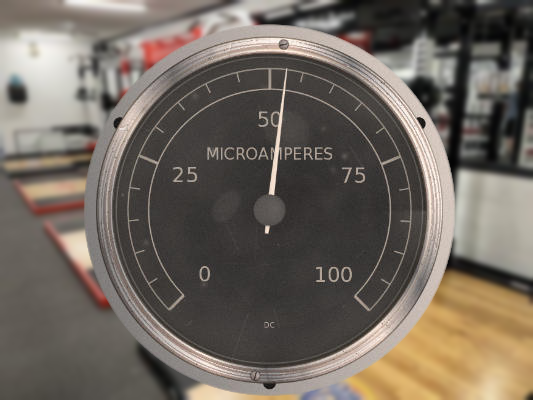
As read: µA 52.5
